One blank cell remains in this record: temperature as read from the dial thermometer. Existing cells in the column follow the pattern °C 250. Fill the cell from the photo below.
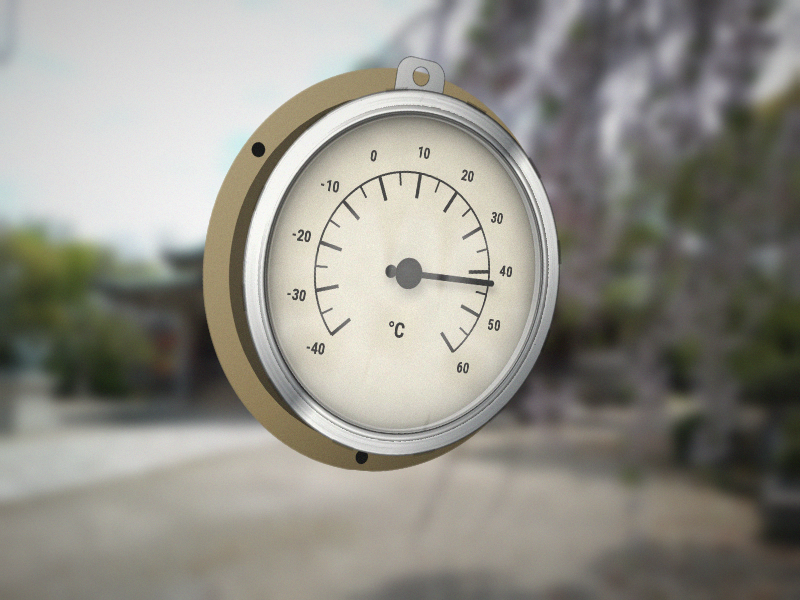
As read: °C 42.5
